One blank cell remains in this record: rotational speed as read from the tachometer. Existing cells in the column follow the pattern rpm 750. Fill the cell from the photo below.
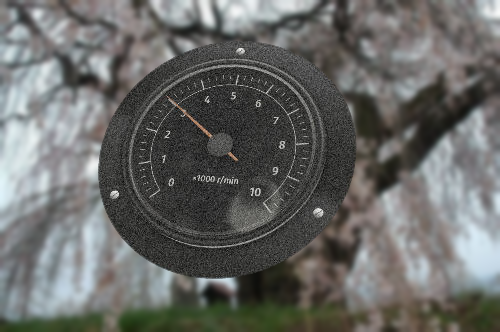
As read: rpm 3000
